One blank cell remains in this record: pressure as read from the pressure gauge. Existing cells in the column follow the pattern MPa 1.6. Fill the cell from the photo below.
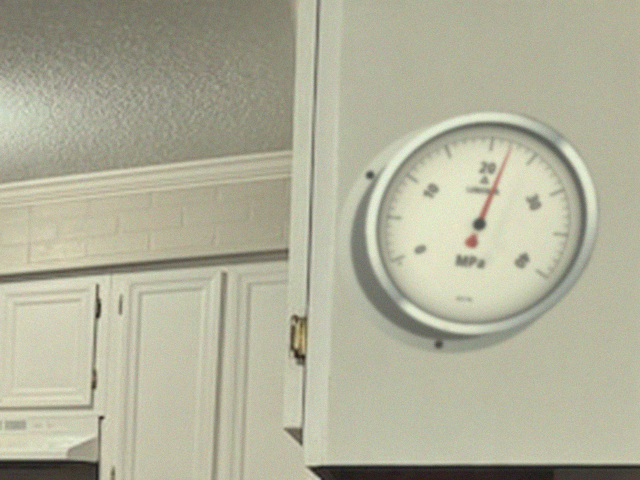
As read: MPa 22
